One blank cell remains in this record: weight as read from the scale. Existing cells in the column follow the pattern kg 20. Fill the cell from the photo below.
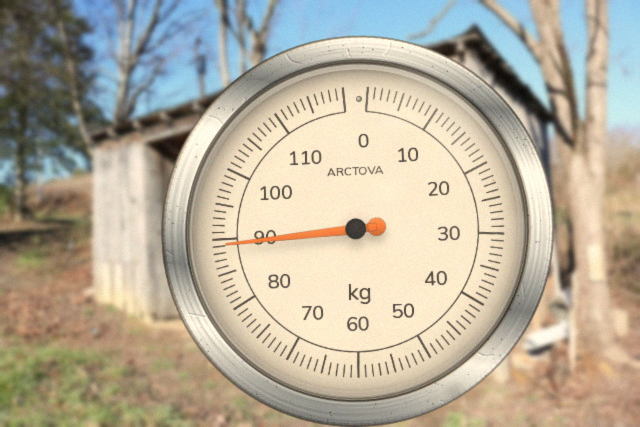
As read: kg 89
